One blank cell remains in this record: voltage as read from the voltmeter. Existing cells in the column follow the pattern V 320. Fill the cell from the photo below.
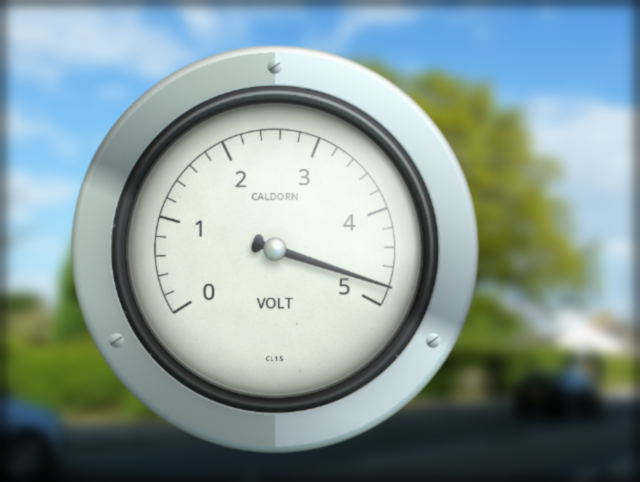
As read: V 4.8
